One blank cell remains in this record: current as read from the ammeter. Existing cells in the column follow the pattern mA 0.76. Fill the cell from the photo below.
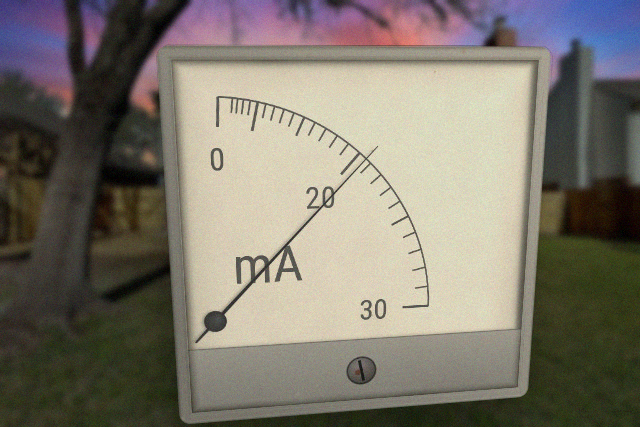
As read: mA 20.5
